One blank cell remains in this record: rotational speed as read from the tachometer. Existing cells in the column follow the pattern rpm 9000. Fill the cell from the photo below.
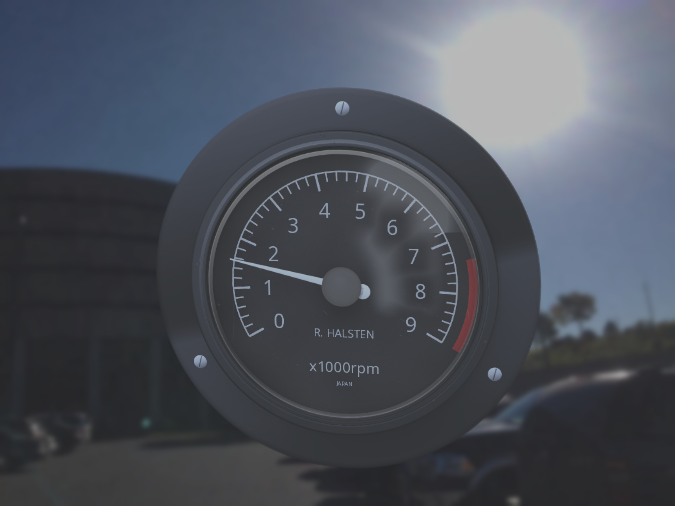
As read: rpm 1600
